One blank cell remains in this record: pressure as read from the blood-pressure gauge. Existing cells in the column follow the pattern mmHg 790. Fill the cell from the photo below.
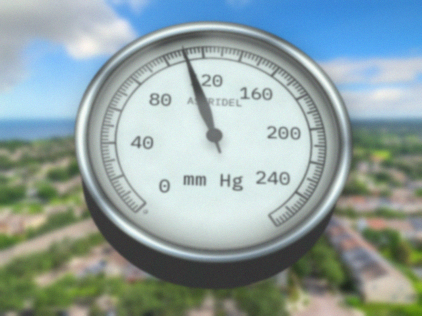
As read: mmHg 110
